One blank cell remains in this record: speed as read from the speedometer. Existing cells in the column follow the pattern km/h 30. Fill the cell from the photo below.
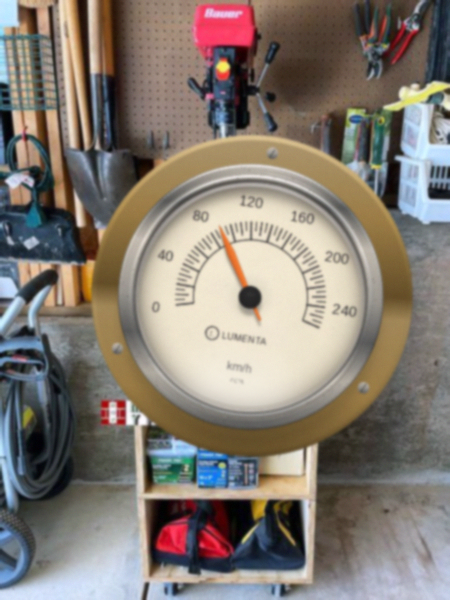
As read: km/h 90
